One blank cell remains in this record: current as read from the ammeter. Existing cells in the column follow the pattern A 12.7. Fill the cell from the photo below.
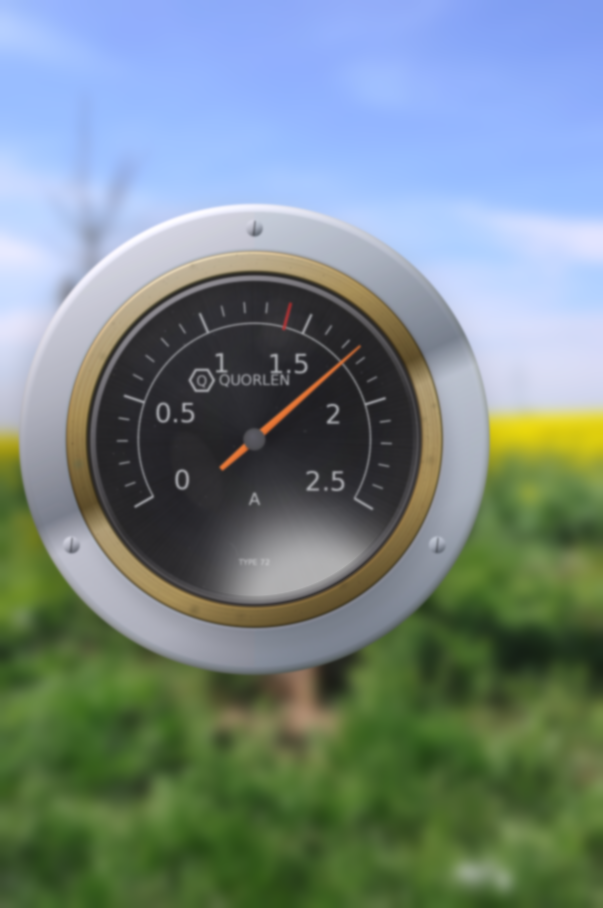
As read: A 1.75
